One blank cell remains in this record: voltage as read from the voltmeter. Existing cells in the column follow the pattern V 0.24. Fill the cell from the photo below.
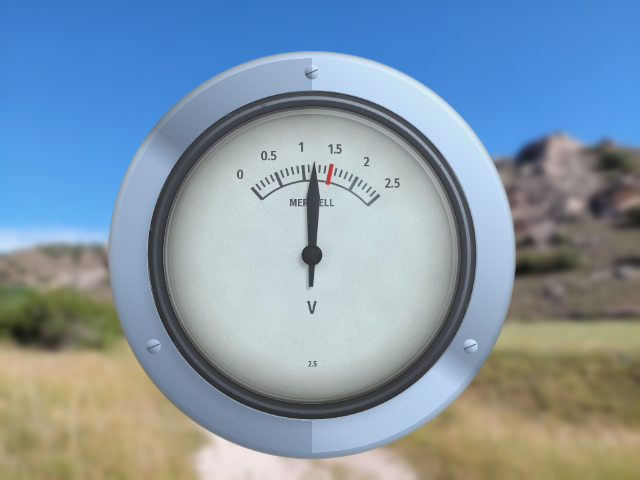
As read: V 1.2
